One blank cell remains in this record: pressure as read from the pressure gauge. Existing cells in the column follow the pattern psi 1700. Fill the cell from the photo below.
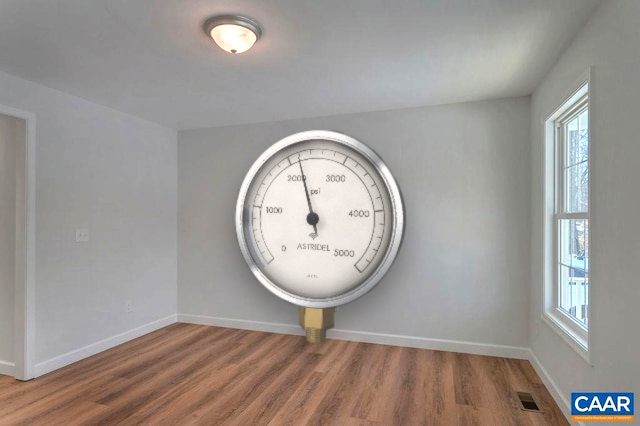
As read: psi 2200
